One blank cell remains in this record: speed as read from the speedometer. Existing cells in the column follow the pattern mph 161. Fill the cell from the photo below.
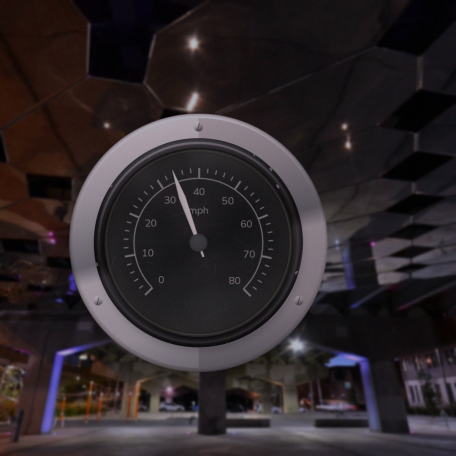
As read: mph 34
